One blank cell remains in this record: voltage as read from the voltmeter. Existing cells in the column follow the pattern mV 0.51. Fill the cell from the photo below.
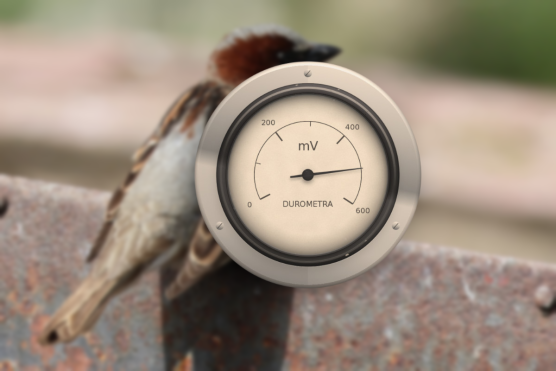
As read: mV 500
